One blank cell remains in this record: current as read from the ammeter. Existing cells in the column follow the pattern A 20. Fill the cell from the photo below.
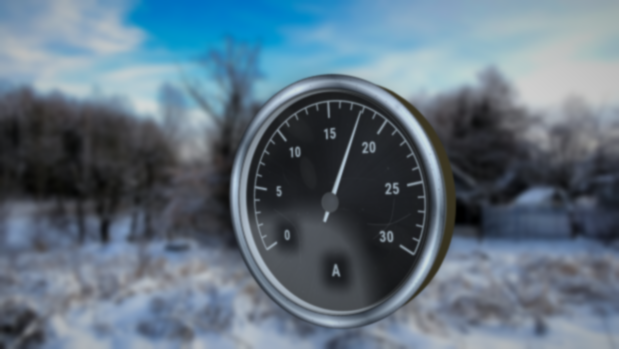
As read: A 18
